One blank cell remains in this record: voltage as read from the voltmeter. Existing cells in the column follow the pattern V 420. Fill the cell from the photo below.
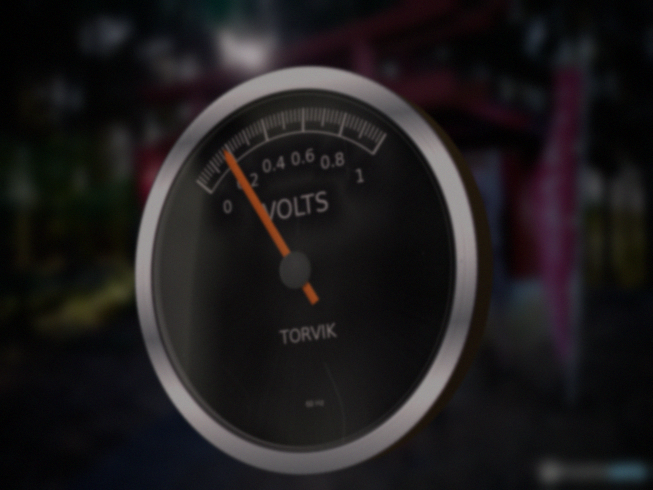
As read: V 0.2
